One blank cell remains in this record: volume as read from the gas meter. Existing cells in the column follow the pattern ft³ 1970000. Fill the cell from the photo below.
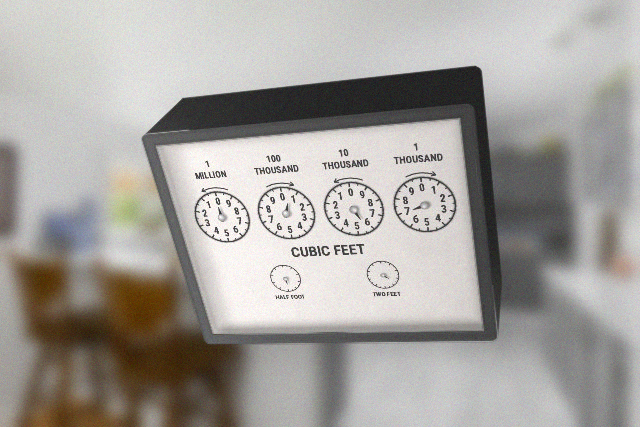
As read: ft³ 5700
